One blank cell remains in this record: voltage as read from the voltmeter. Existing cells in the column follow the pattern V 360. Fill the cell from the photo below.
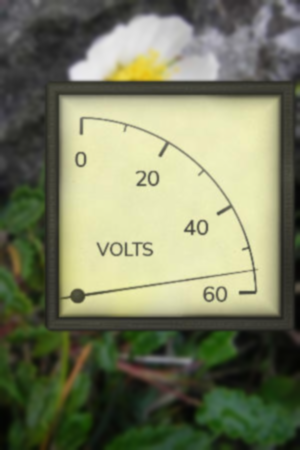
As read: V 55
